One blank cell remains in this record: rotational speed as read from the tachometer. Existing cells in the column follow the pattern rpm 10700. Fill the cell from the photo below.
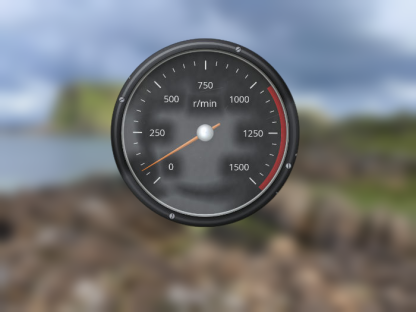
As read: rpm 75
